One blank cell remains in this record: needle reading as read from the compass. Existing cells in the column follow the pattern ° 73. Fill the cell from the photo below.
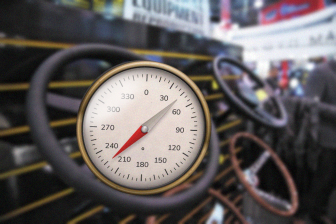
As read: ° 225
